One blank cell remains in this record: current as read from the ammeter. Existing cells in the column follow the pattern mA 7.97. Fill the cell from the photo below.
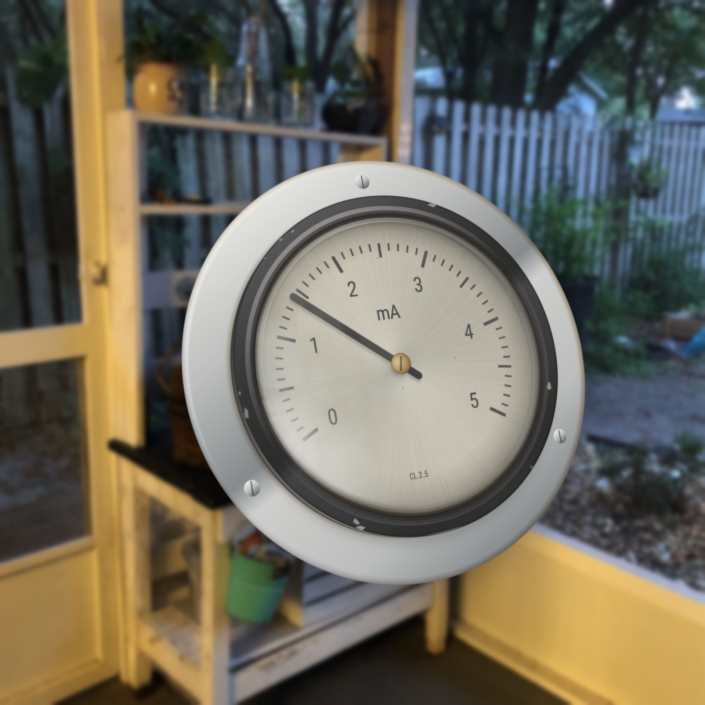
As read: mA 1.4
